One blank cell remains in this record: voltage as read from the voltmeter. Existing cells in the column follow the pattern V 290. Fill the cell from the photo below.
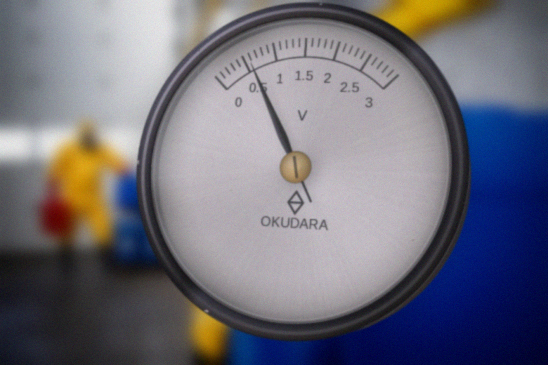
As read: V 0.6
